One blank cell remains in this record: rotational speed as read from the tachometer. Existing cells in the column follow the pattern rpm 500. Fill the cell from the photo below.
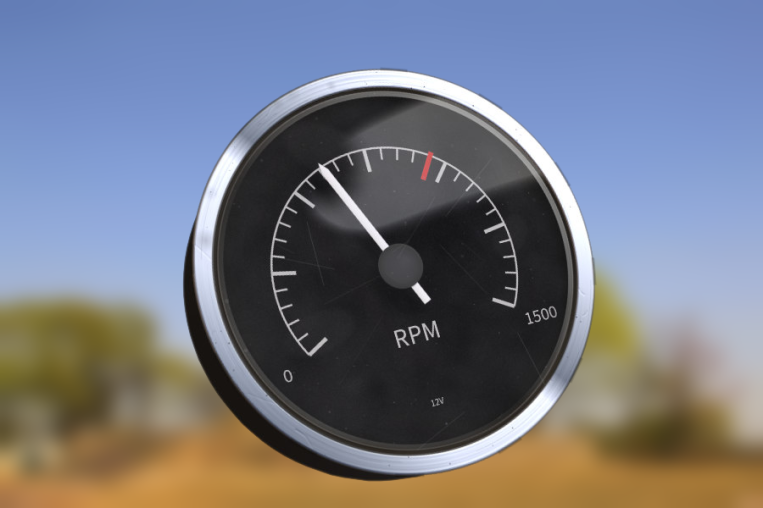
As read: rpm 600
